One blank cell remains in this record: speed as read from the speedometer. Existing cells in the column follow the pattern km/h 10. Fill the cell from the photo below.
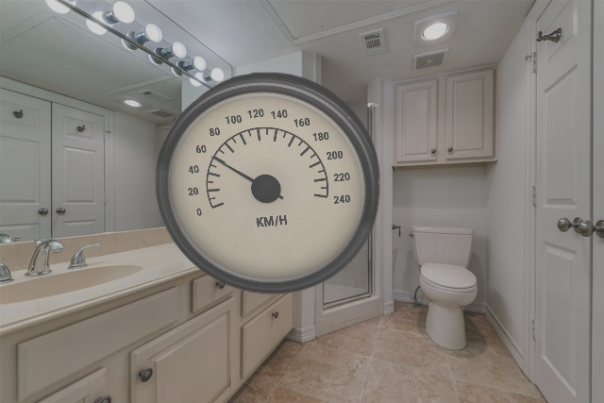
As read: km/h 60
